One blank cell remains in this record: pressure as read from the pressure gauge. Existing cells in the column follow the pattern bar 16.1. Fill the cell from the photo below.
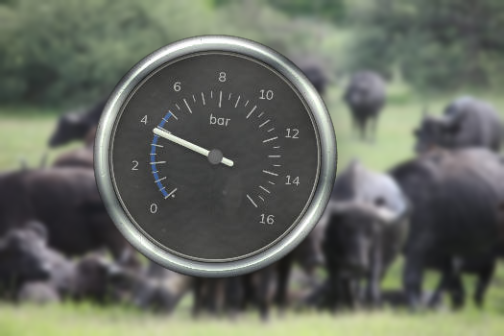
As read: bar 3.75
